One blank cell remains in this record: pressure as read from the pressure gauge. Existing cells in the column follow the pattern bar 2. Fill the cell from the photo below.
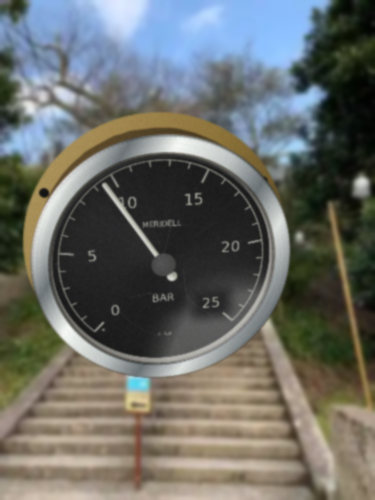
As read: bar 9.5
